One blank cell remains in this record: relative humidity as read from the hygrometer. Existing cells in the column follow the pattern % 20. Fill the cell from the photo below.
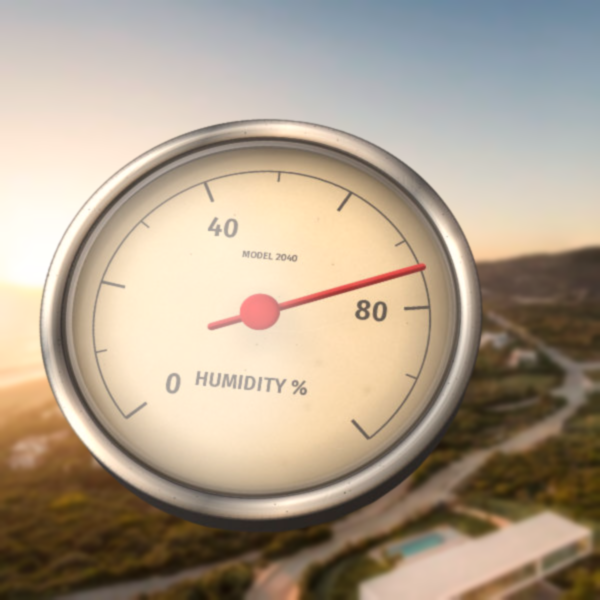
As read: % 75
